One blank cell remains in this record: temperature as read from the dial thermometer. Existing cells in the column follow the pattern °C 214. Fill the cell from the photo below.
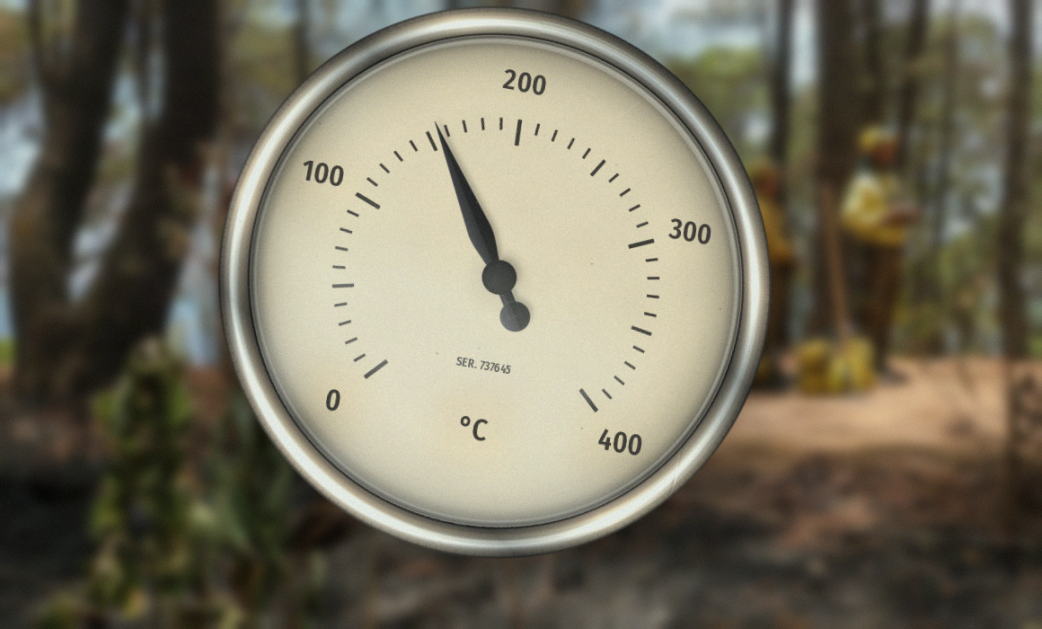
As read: °C 155
